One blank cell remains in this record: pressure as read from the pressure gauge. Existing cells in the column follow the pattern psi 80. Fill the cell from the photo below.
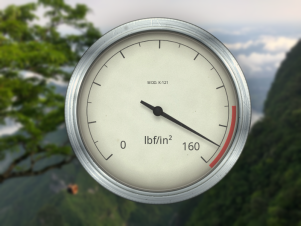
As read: psi 150
